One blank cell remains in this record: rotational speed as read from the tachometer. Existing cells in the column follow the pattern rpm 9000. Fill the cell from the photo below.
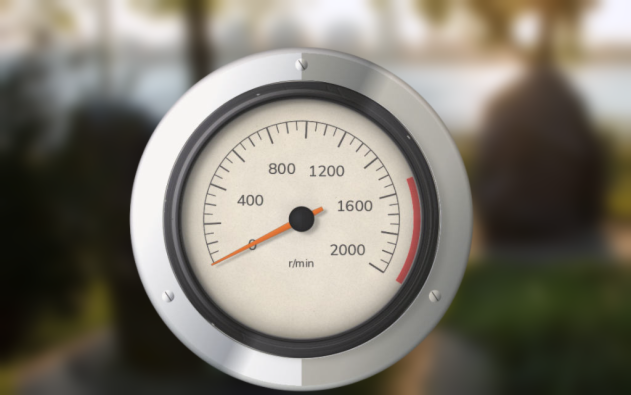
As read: rpm 0
